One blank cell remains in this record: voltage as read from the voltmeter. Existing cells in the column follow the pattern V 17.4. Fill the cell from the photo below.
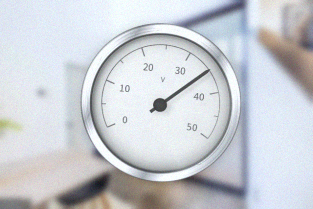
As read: V 35
